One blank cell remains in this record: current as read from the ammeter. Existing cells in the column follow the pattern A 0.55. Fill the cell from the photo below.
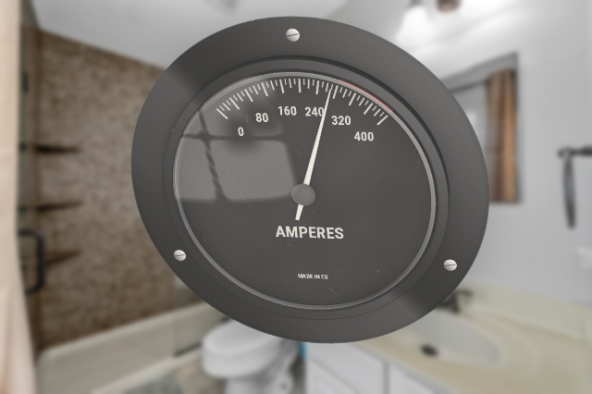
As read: A 270
